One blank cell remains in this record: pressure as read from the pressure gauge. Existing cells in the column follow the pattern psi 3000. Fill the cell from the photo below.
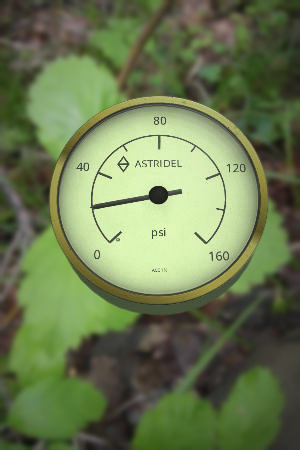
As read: psi 20
